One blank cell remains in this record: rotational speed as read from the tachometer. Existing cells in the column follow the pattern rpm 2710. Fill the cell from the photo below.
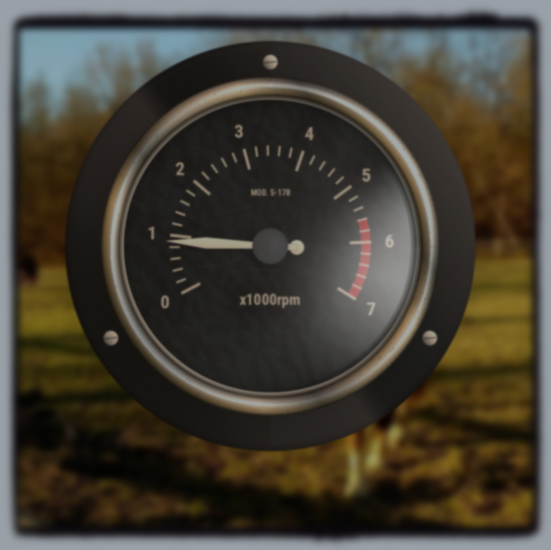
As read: rpm 900
